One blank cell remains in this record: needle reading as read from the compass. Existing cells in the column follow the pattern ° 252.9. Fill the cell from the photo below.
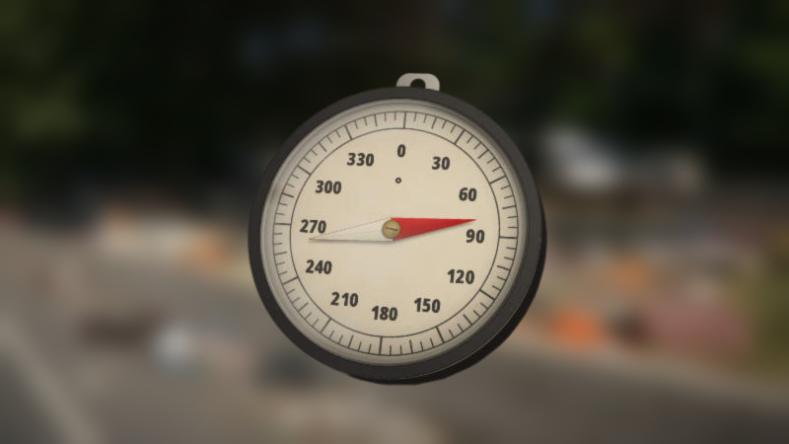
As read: ° 80
